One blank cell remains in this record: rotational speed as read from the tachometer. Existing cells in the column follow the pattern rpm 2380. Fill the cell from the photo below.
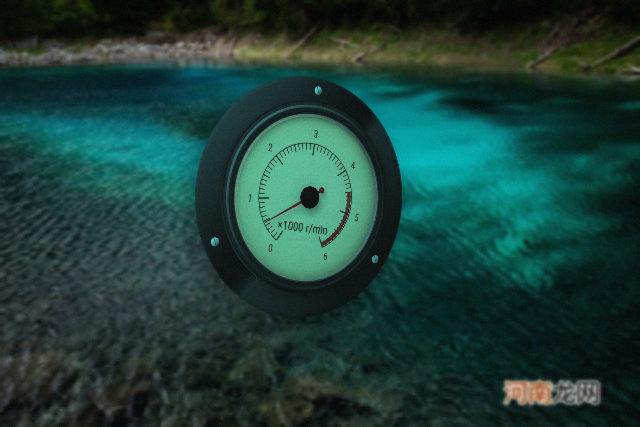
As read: rpm 500
